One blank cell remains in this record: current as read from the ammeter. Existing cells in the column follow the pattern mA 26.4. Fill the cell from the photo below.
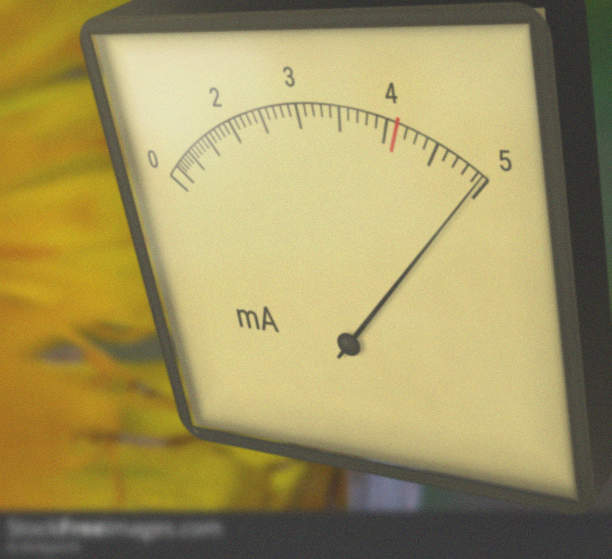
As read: mA 4.95
